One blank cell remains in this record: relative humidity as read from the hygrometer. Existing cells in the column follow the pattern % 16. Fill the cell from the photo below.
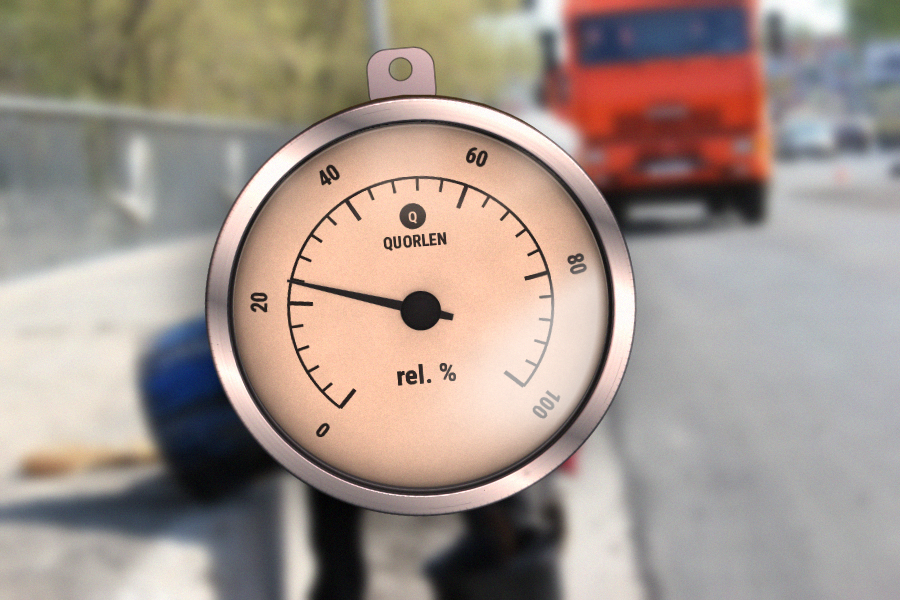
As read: % 24
